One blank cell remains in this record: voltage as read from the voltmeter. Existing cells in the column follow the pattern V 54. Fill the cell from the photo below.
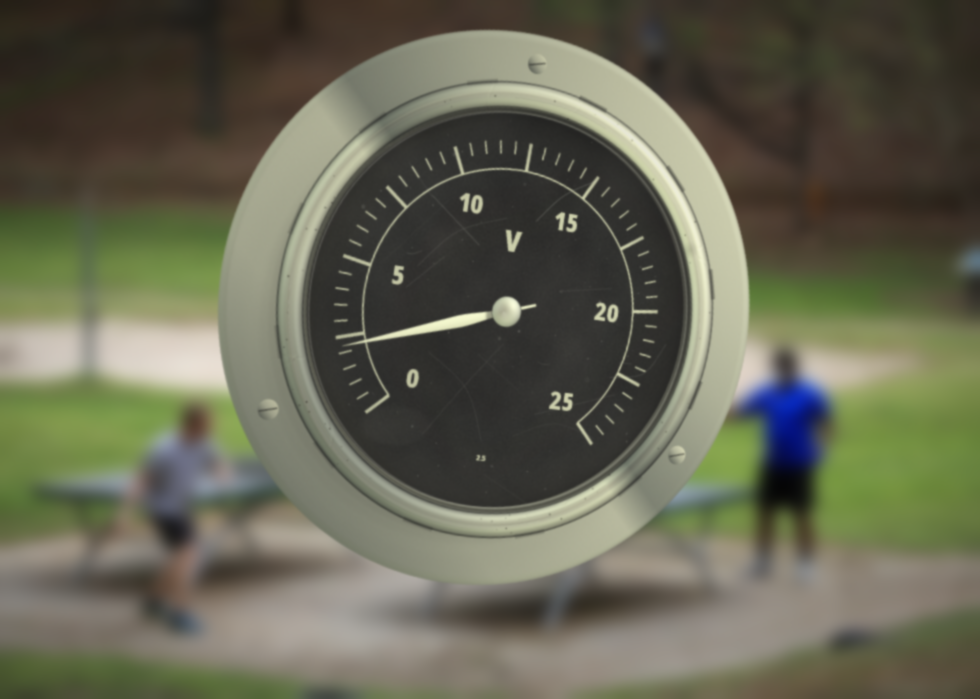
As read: V 2.25
